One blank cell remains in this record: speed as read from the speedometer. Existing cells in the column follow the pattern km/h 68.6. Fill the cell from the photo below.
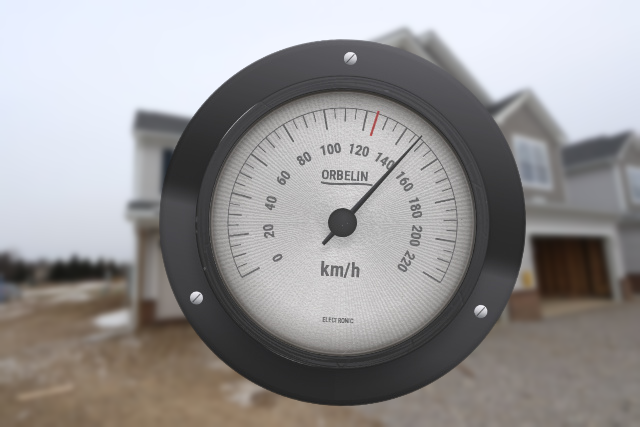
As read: km/h 147.5
